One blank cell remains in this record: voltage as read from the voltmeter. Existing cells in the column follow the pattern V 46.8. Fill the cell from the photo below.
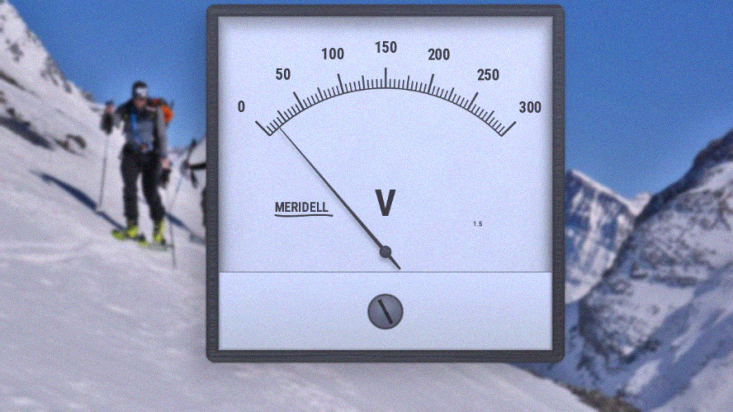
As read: V 15
